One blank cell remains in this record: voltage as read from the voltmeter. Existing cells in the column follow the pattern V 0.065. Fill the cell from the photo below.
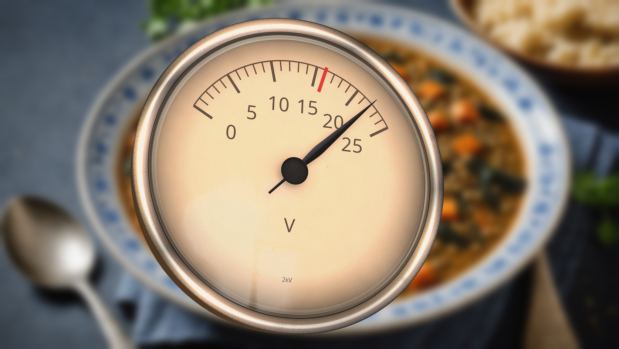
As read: V 22
